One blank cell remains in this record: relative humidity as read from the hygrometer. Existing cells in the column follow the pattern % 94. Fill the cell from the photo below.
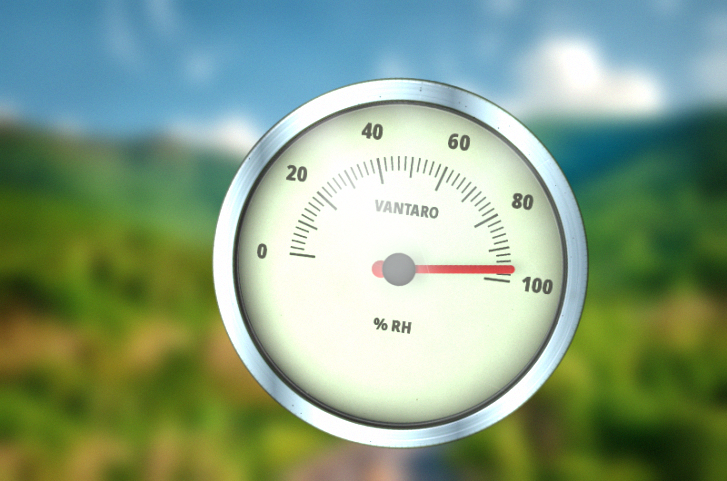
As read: % 96
